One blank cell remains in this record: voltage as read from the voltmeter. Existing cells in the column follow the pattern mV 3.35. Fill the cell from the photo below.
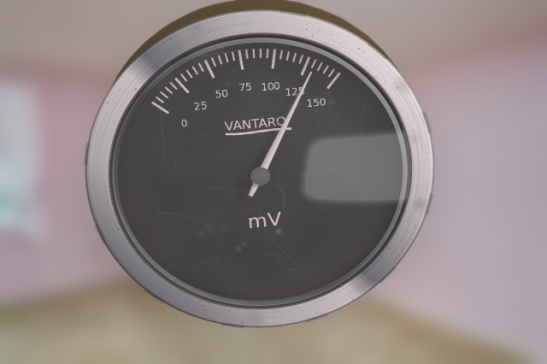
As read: mV 130
